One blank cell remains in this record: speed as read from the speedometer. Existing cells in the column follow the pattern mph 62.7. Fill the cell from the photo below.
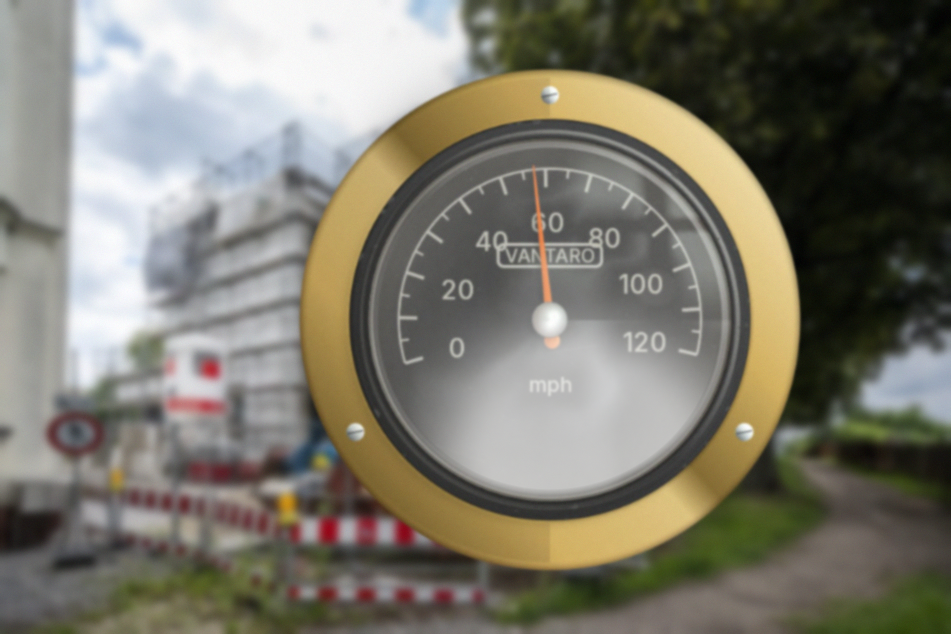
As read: mph 57.5
